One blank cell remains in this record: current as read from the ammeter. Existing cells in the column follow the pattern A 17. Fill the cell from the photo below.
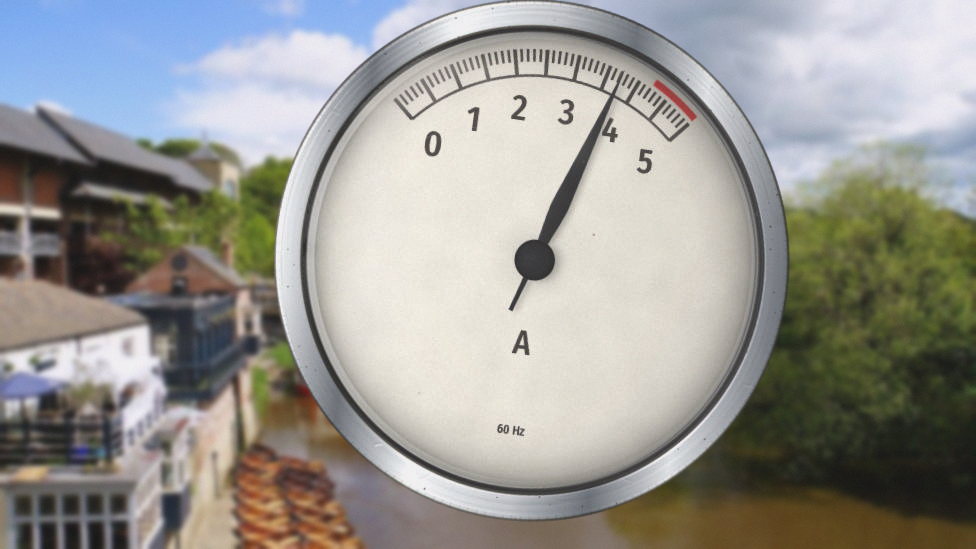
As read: A 3.7
